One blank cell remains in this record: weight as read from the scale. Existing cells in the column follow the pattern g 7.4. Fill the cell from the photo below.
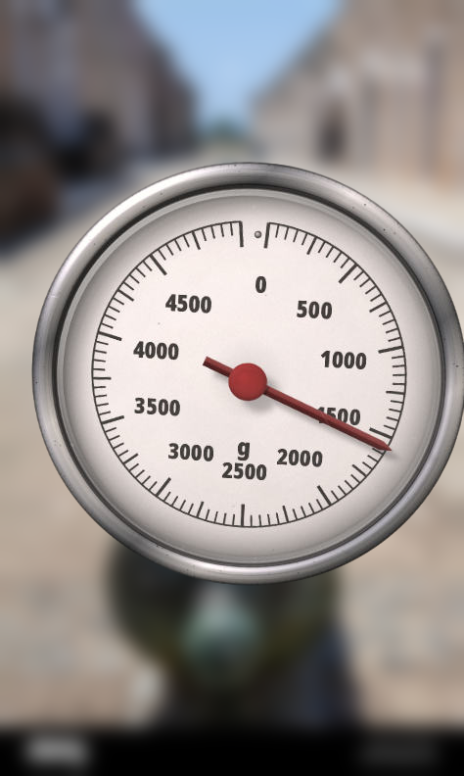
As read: g 1550
